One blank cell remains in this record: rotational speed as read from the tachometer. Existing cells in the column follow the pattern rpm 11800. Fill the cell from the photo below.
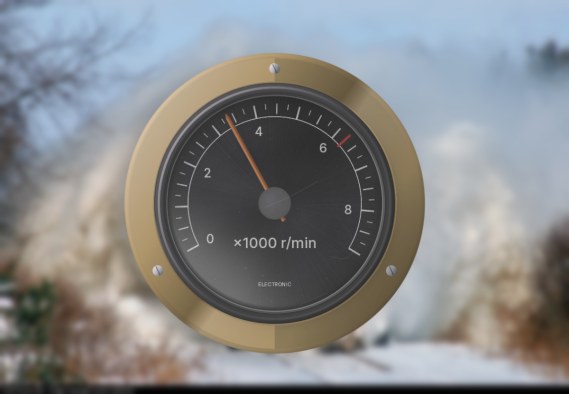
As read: rpm 3375
